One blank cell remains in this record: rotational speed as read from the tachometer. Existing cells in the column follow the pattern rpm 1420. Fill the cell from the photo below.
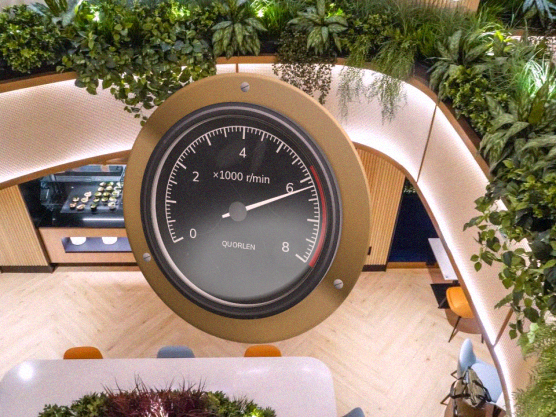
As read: rpm 6200
